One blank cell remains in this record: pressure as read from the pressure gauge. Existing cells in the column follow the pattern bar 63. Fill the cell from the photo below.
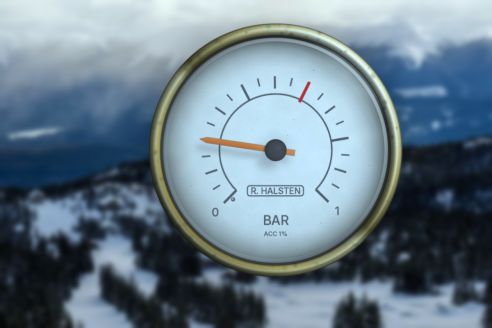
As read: bar 0.2
